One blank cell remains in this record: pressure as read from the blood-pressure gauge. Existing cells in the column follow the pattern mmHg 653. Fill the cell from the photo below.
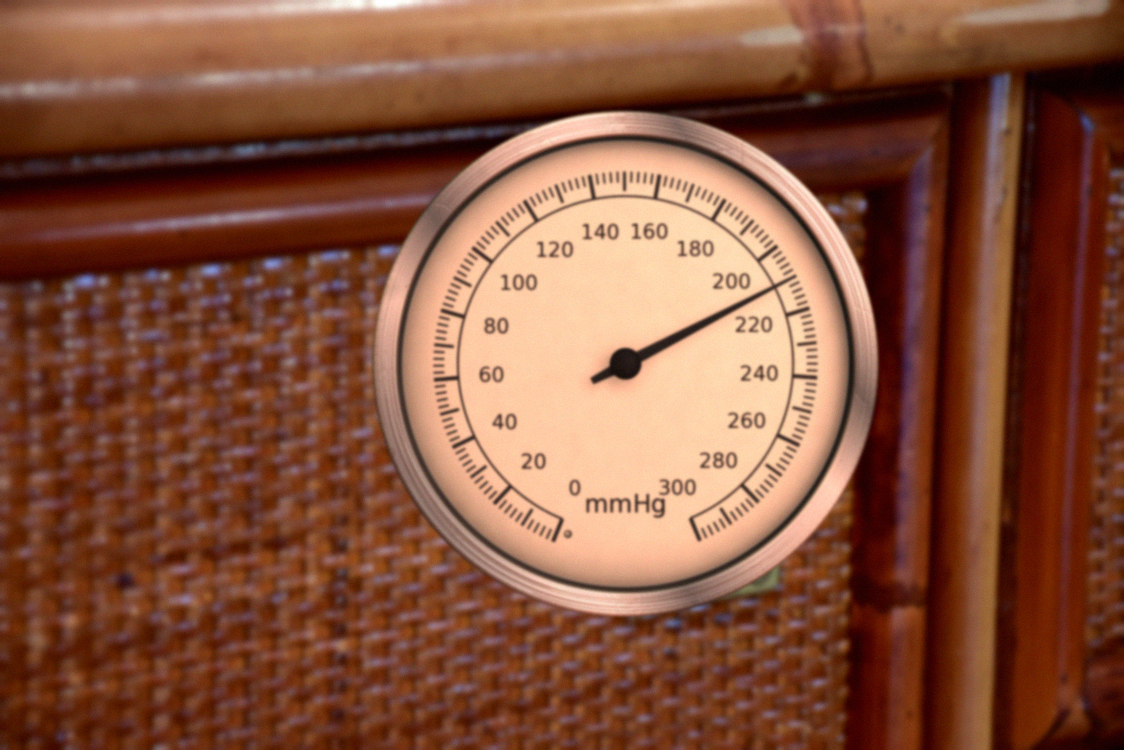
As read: mmHg 210
